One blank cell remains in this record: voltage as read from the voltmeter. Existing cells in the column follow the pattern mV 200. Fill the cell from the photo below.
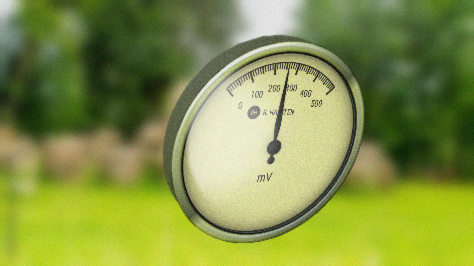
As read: mV 250
